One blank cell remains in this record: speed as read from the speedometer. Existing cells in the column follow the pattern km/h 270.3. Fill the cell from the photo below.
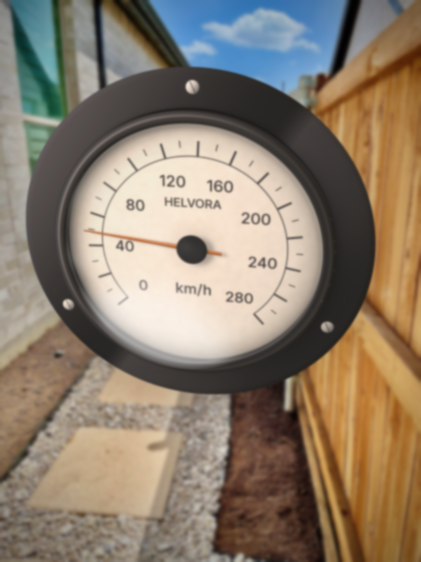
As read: km/h 50
